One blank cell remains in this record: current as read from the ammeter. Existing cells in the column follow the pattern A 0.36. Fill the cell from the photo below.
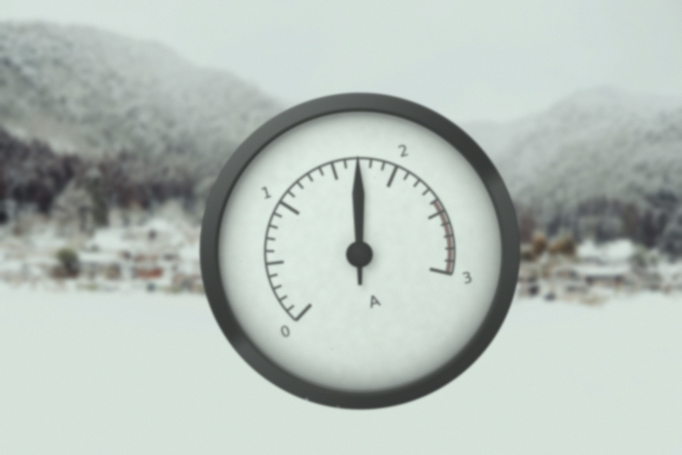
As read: A 1.7
